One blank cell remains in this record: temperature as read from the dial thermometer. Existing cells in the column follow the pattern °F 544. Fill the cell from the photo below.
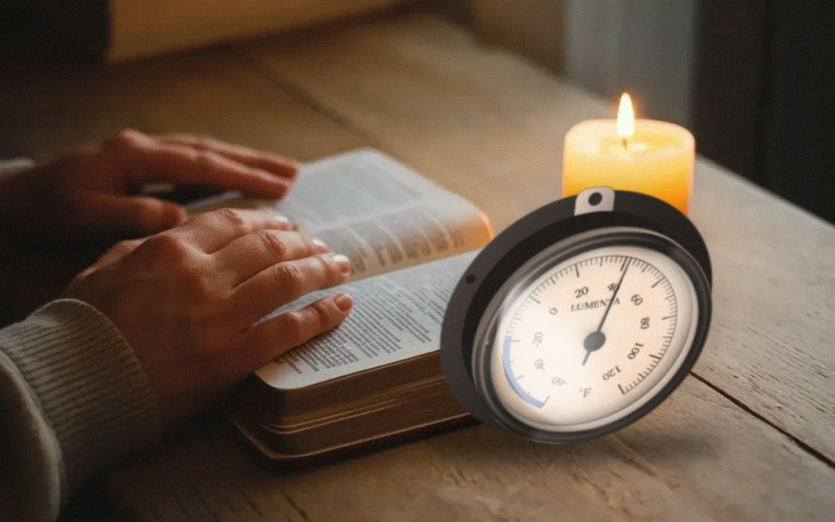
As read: °F 40
